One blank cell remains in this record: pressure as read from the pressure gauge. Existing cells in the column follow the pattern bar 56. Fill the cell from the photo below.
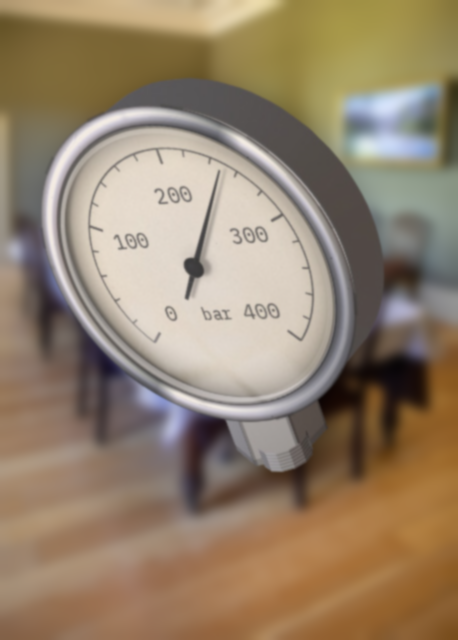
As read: bar 250
